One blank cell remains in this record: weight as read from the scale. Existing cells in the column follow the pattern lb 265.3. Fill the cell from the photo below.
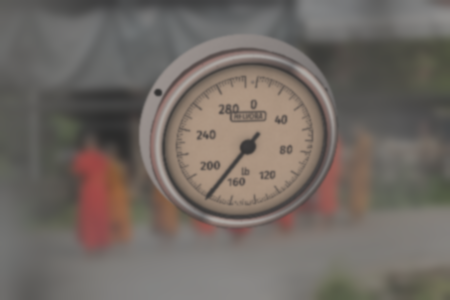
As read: lb 180
